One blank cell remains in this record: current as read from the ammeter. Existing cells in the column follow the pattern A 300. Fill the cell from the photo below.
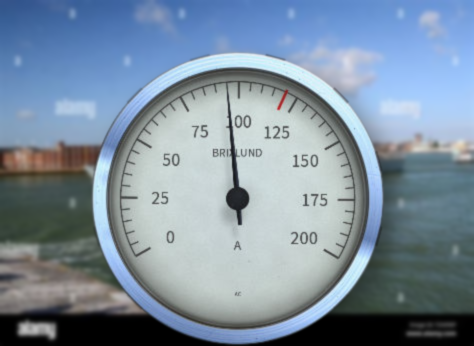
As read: A 95
